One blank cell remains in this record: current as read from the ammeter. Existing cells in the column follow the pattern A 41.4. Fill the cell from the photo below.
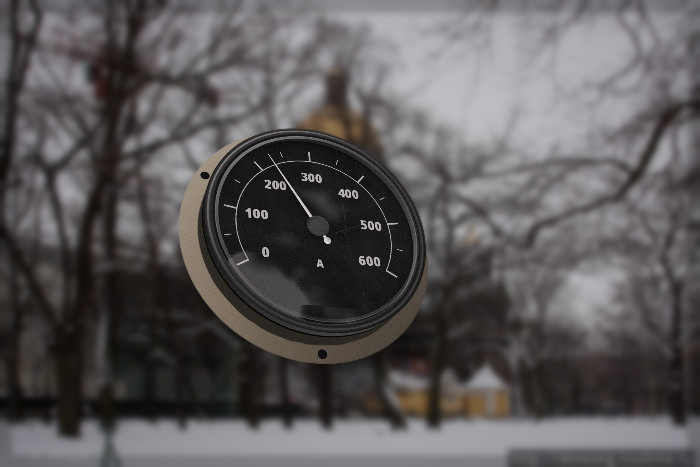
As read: A 225
